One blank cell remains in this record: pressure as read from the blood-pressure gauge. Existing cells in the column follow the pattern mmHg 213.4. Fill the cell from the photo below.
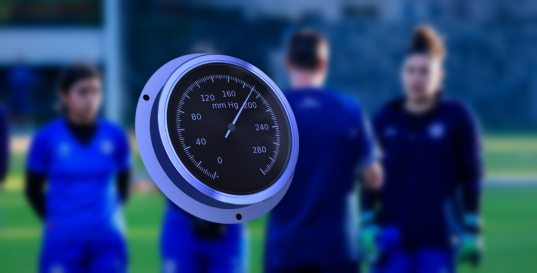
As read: mmHg 190
